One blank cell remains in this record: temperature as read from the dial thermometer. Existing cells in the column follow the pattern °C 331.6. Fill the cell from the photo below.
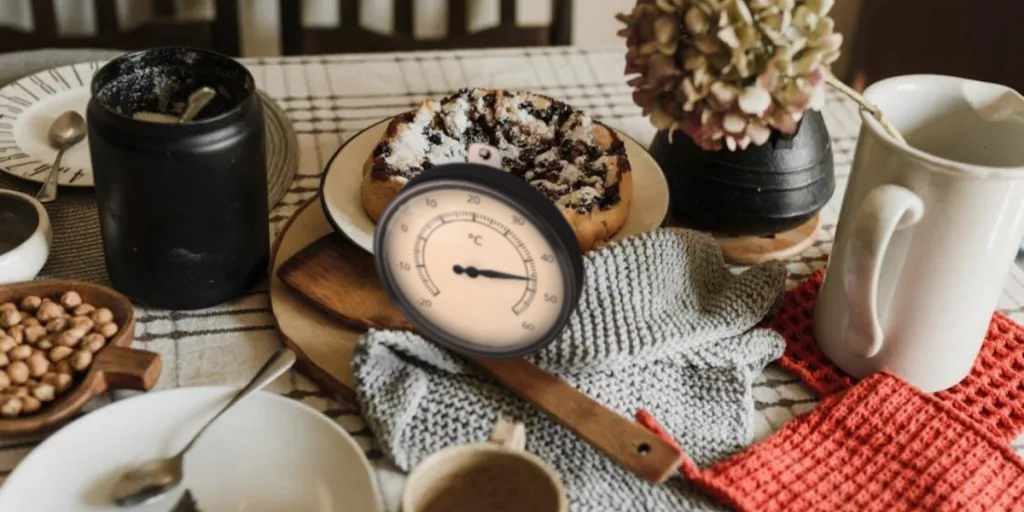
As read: °C 45
